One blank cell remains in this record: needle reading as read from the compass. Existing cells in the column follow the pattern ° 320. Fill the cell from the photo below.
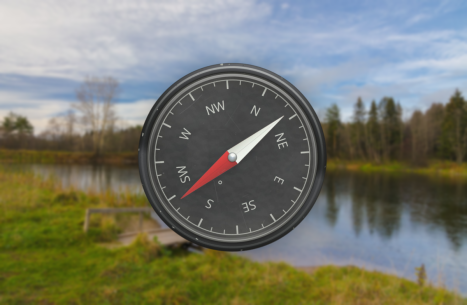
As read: ° 205
